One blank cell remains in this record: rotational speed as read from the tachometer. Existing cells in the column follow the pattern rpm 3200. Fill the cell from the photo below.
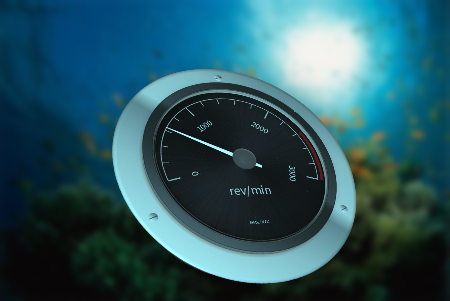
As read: rpm 600
